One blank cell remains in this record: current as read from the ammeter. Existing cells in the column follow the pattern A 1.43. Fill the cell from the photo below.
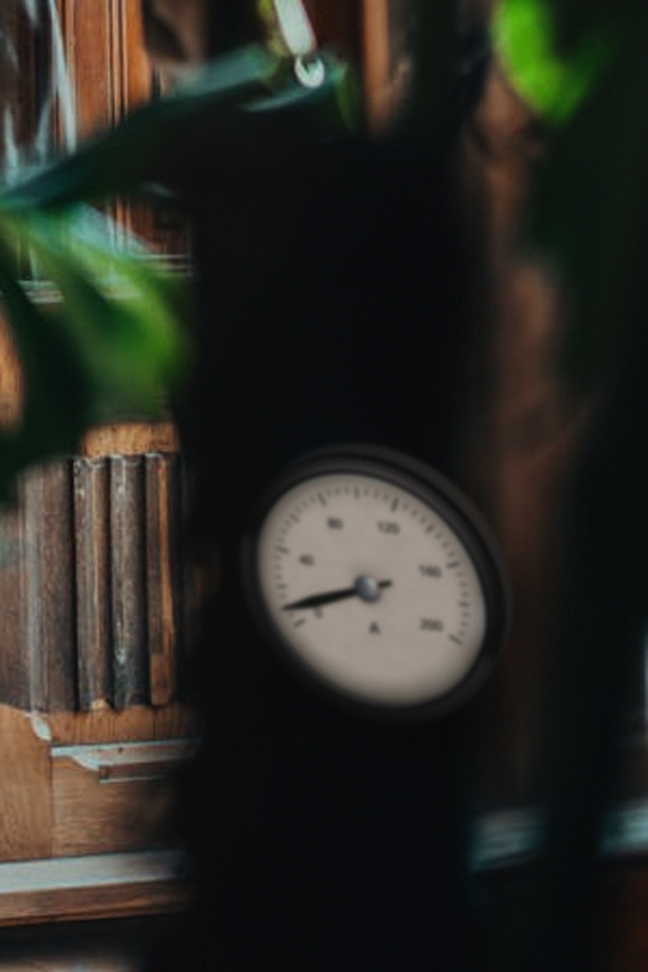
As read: A 10
